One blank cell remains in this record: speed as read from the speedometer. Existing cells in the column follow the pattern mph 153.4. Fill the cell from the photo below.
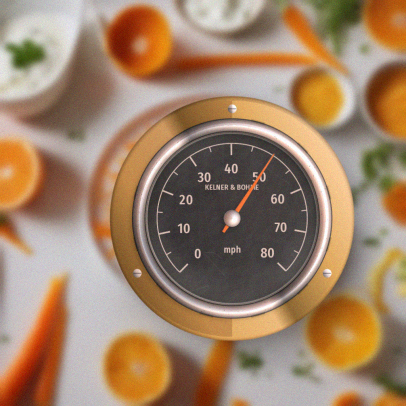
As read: mph 50
